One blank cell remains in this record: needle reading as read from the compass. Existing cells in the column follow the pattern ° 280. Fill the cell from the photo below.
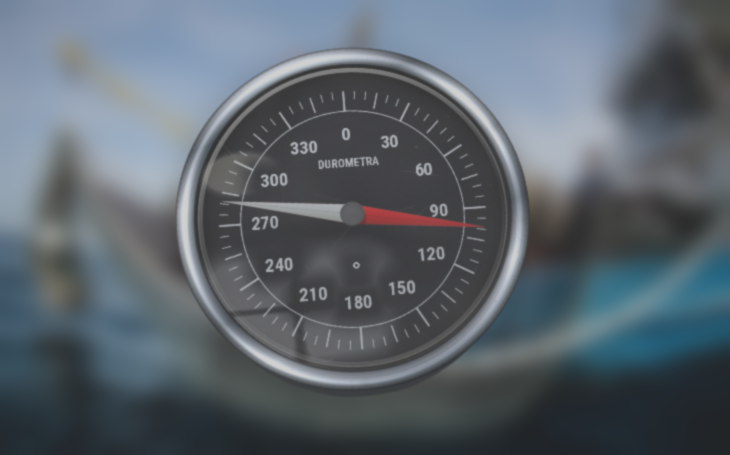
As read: ° 100
